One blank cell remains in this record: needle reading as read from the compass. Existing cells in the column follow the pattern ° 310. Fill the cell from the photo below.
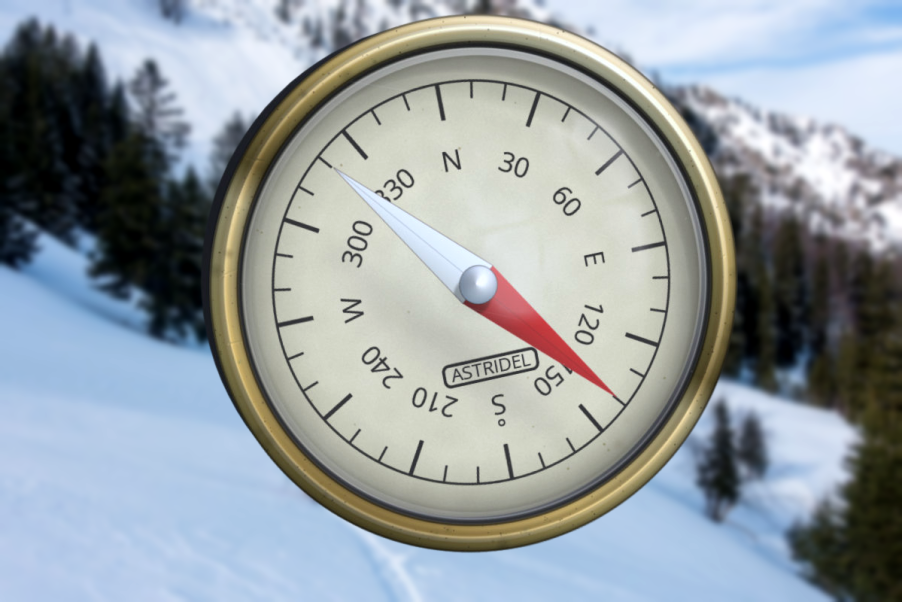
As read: ° 140
